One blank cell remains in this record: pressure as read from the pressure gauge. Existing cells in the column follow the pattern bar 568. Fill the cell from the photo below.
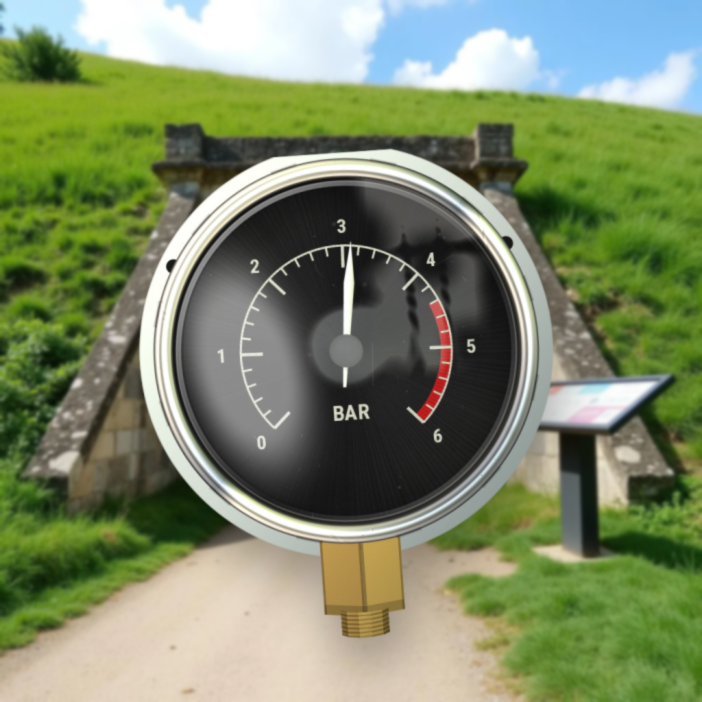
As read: bar 3.1
